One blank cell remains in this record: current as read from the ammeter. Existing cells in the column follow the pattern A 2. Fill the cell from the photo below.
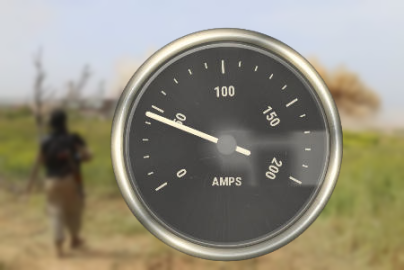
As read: A 45
